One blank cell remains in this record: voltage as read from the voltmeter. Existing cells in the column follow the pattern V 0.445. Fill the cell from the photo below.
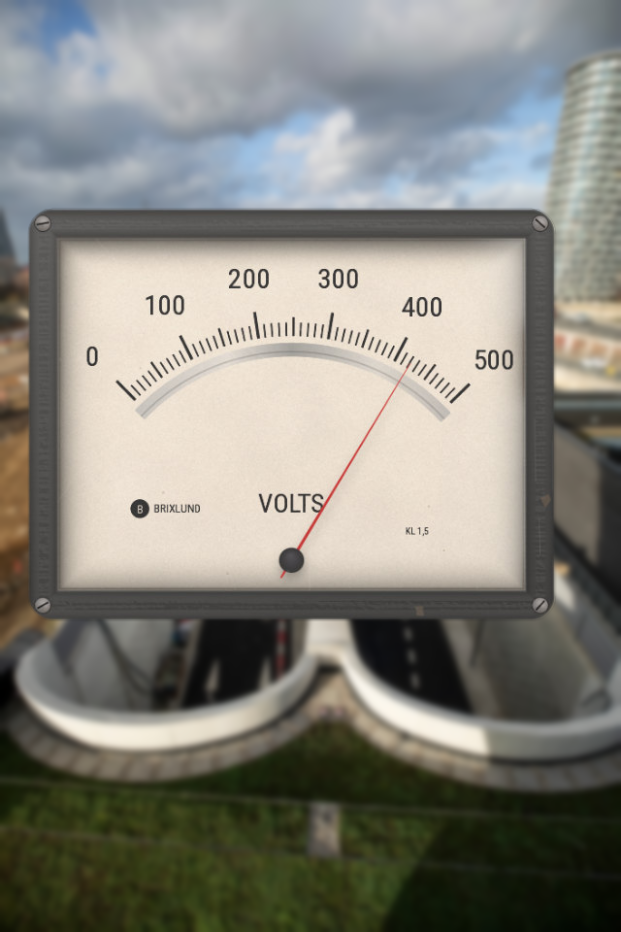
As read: V 420
